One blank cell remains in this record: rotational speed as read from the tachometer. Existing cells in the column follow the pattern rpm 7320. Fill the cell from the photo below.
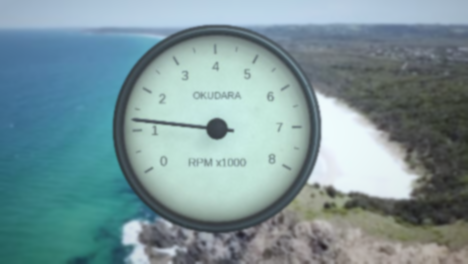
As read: rpm 1250
